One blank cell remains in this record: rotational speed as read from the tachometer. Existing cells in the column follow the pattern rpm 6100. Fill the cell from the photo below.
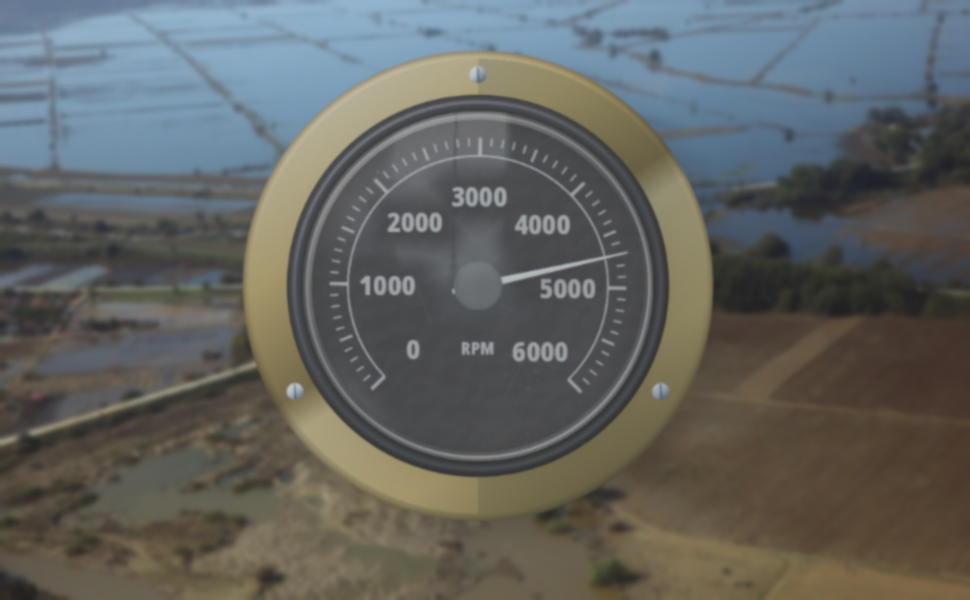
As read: rpm 4700
